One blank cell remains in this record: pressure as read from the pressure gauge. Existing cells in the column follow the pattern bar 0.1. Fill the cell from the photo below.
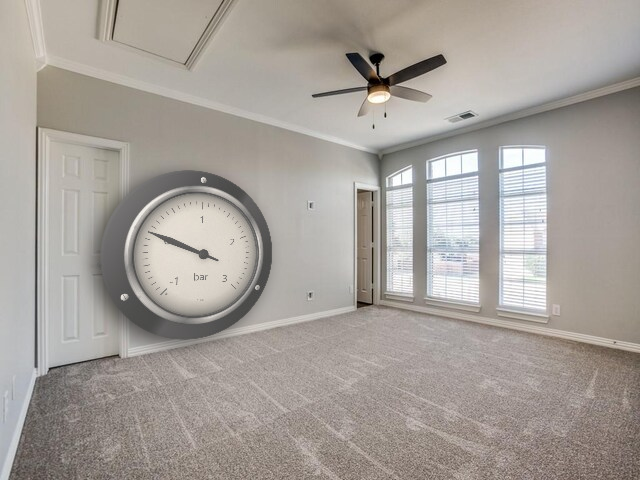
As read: bar 0
